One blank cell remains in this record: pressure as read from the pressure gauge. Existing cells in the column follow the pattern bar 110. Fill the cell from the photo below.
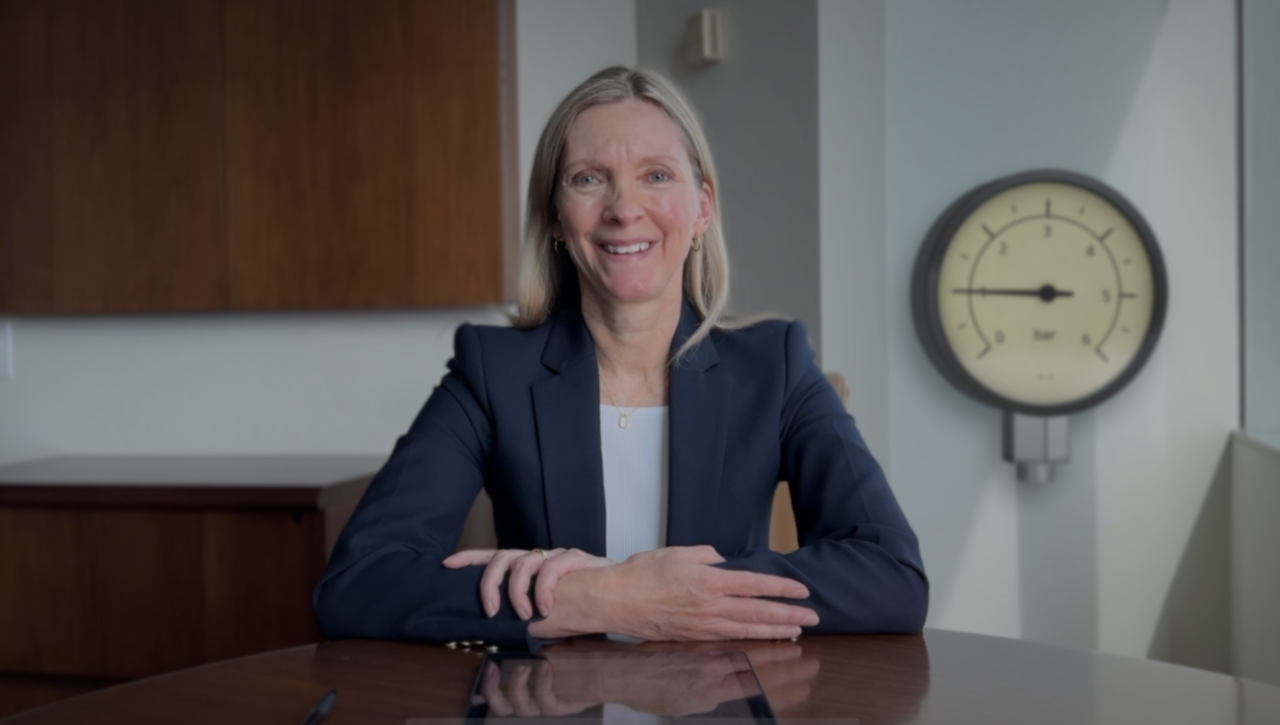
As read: bar 1
